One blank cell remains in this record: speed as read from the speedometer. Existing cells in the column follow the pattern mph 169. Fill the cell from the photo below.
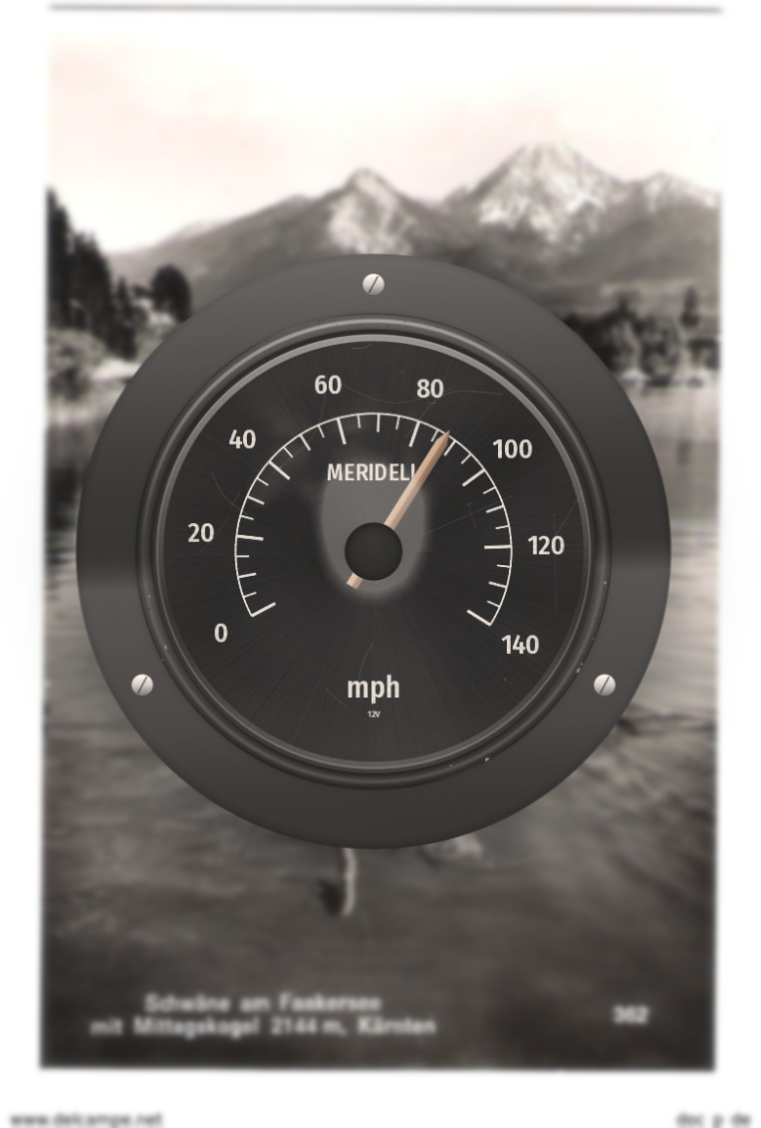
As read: mph 87.5
